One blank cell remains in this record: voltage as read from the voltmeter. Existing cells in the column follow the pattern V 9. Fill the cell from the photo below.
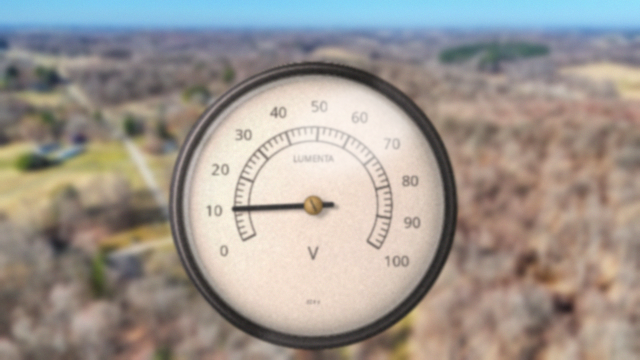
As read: V 10
